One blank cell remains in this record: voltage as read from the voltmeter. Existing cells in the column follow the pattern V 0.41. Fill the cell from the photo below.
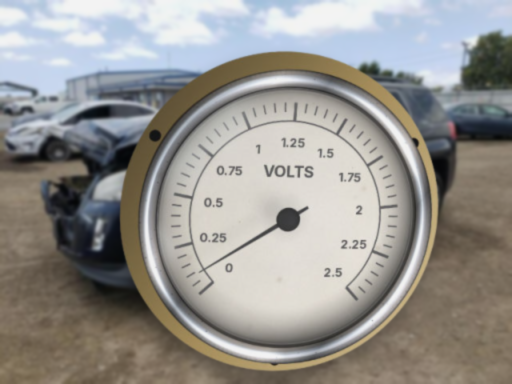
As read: V 0.1
